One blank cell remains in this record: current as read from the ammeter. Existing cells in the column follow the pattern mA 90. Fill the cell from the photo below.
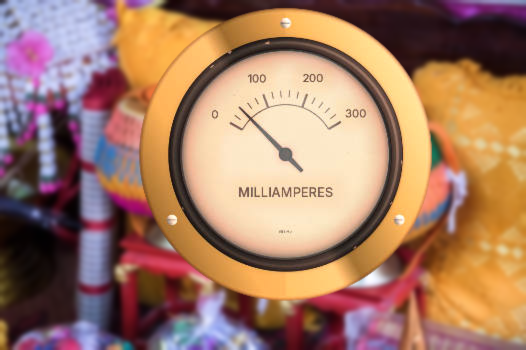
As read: mA 40
